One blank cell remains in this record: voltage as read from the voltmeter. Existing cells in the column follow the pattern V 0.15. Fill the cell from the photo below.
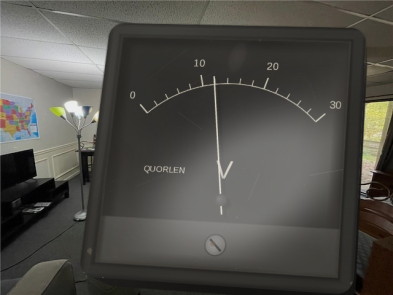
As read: V 12
